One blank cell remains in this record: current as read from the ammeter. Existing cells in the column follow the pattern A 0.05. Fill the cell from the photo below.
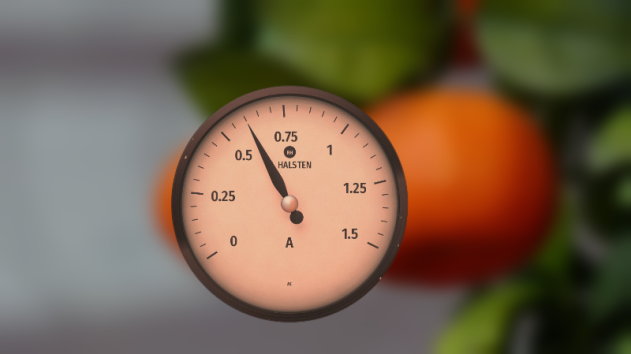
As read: A 0.6
